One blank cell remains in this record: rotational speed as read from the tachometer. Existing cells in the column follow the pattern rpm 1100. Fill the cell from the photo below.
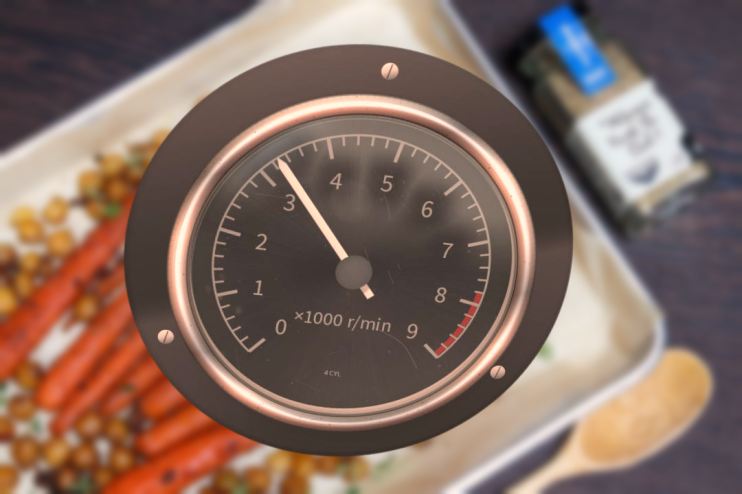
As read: rpm 3300
